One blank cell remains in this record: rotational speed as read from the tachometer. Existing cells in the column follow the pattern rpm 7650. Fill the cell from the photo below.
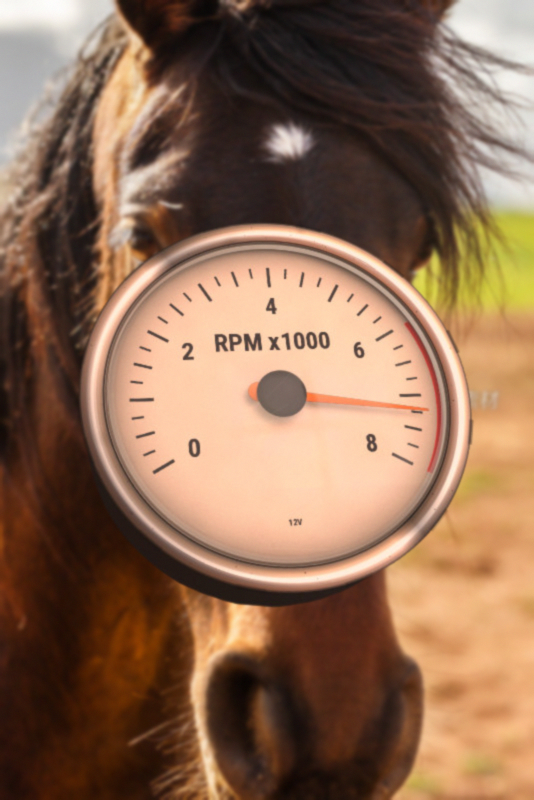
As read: rpm 7250
